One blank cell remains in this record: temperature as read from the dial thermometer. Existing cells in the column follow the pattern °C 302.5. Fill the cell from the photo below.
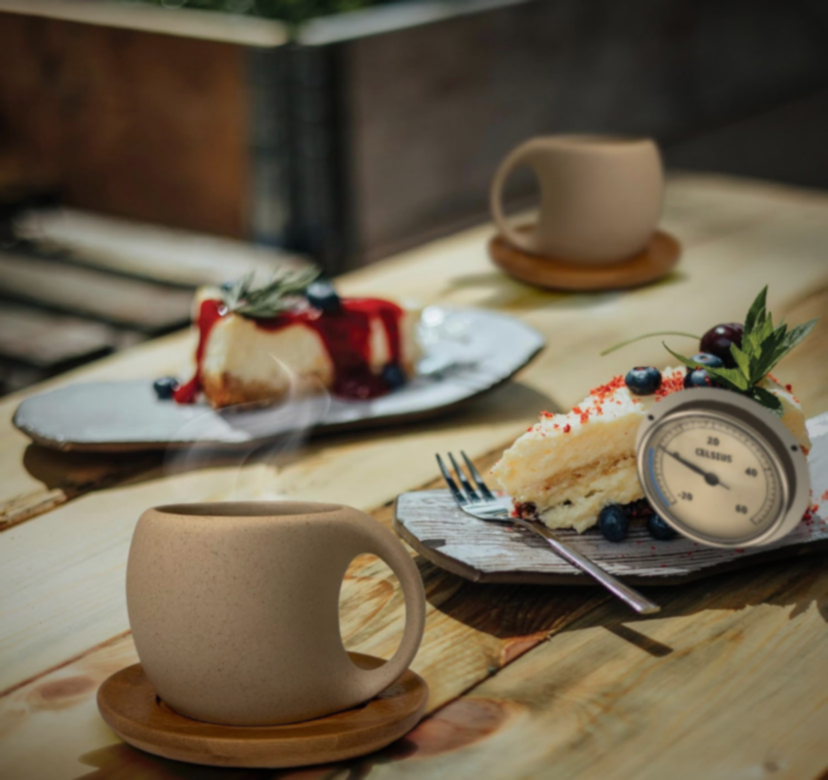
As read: °C 0
